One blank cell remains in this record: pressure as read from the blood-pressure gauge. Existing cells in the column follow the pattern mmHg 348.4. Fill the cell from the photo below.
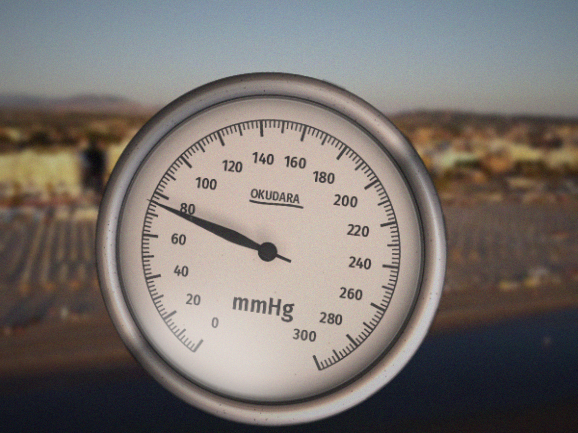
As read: mmHg 76
